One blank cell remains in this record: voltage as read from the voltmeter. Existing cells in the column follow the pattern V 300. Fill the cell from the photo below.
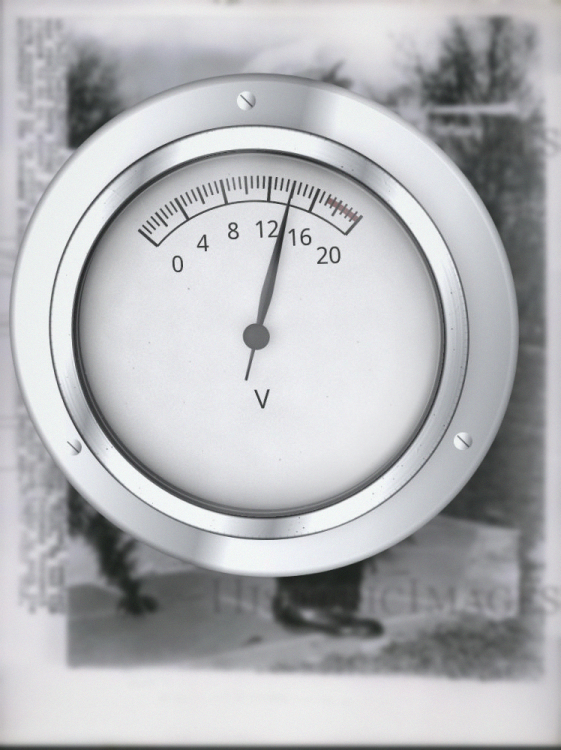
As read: V 14
